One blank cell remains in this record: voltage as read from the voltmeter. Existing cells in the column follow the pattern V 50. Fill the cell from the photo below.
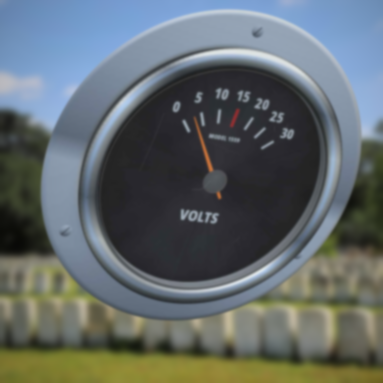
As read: V 2.5
